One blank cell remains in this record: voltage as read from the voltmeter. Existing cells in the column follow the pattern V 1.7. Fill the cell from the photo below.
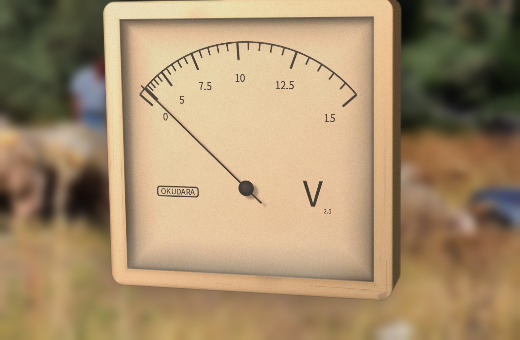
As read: V 2.5
